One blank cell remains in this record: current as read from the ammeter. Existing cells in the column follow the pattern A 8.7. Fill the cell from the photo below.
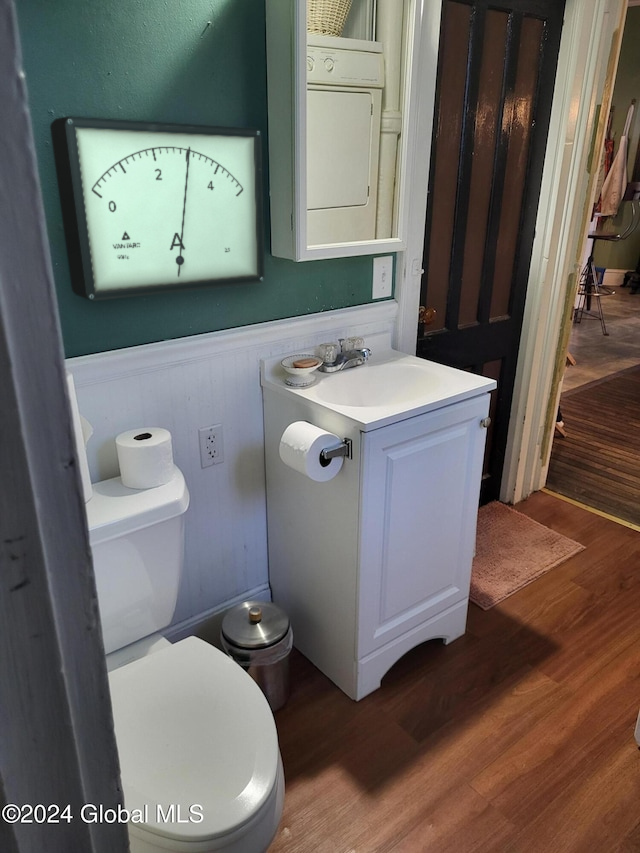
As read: A 3
